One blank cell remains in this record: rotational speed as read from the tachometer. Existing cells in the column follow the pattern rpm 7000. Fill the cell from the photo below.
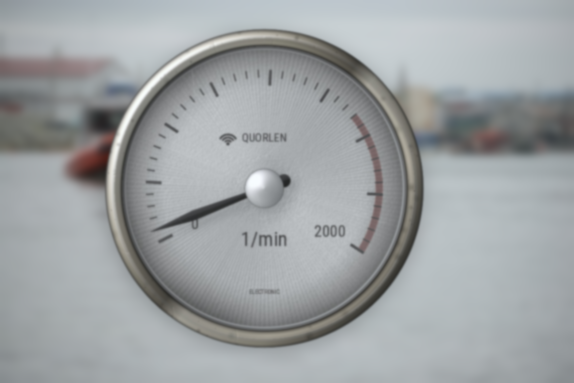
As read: rpm 50
